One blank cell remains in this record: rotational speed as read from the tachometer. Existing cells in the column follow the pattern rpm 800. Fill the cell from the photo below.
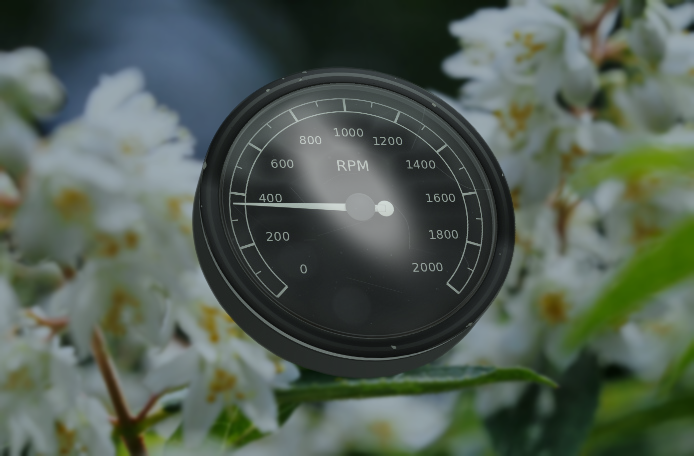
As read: rpm 350
